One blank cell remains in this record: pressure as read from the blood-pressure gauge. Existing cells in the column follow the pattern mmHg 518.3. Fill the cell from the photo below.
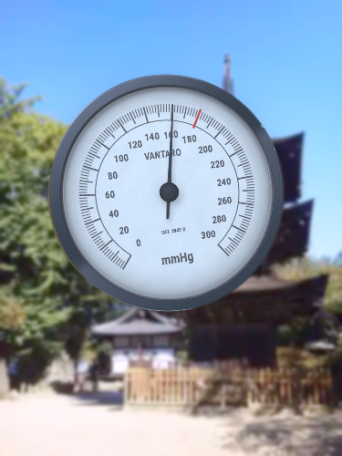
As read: mmHg 160
